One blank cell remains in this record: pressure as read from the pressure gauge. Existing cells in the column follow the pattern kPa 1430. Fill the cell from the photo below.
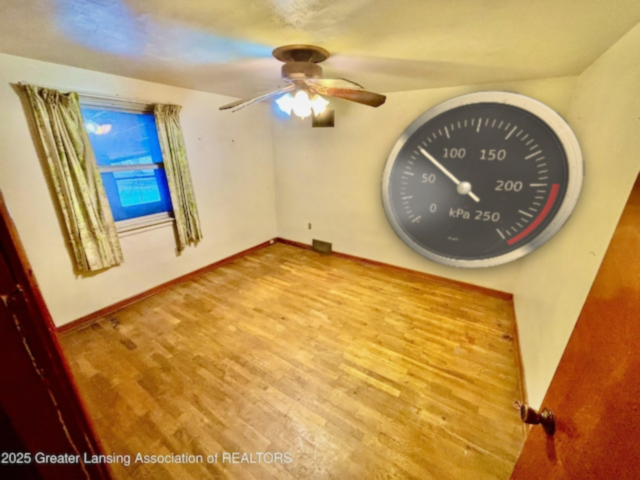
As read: kPa 75
